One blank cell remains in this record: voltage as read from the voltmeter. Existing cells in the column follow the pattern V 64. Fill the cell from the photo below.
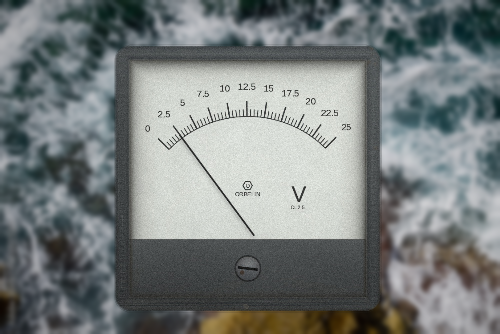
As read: V 2.5
